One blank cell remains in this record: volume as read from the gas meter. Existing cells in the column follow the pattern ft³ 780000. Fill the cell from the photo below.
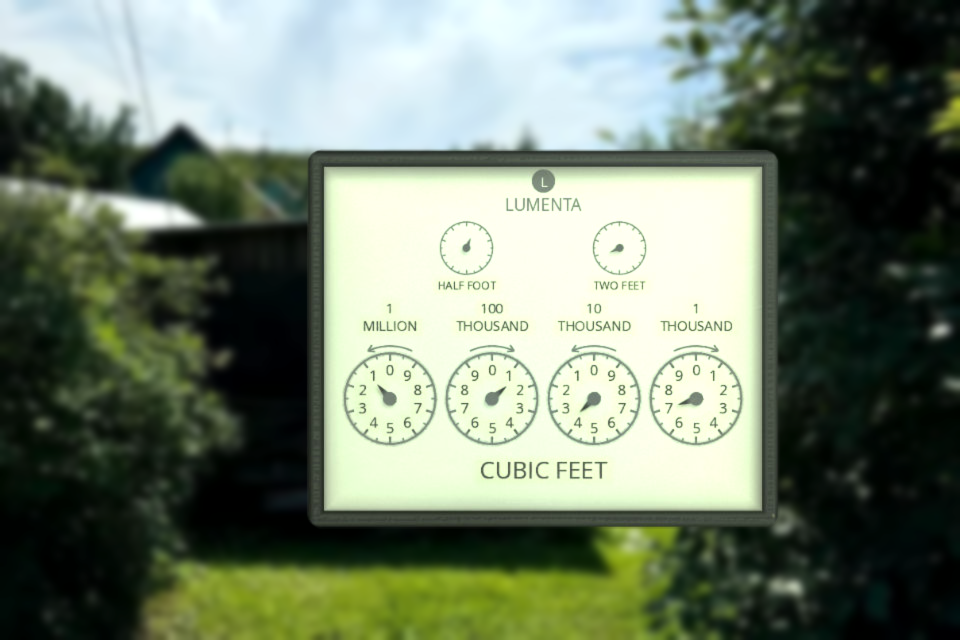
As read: ft³ 113700
